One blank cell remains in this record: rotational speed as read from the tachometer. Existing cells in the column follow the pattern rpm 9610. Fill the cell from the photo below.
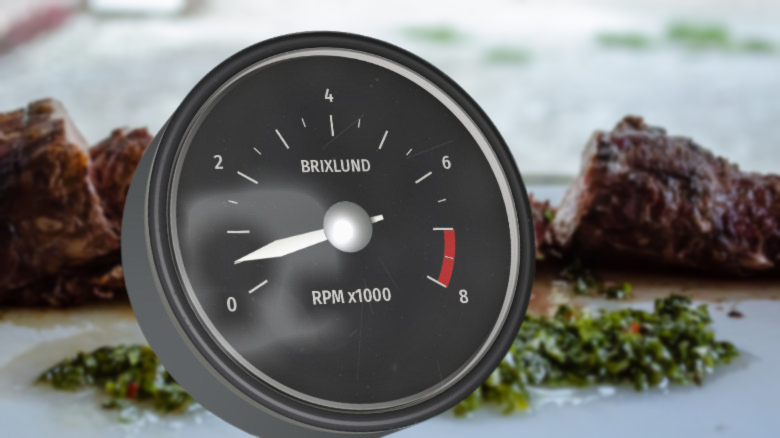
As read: rpm 500
